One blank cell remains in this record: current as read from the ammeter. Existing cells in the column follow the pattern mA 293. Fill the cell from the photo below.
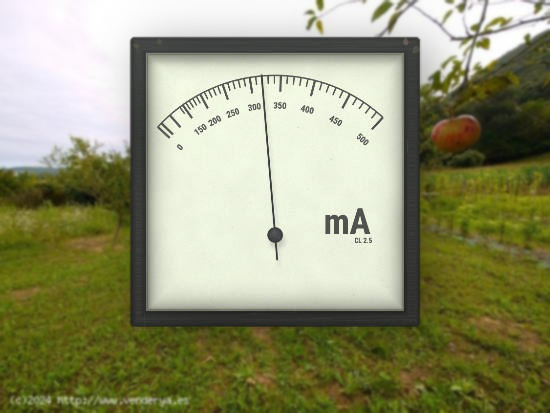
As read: mA 320
